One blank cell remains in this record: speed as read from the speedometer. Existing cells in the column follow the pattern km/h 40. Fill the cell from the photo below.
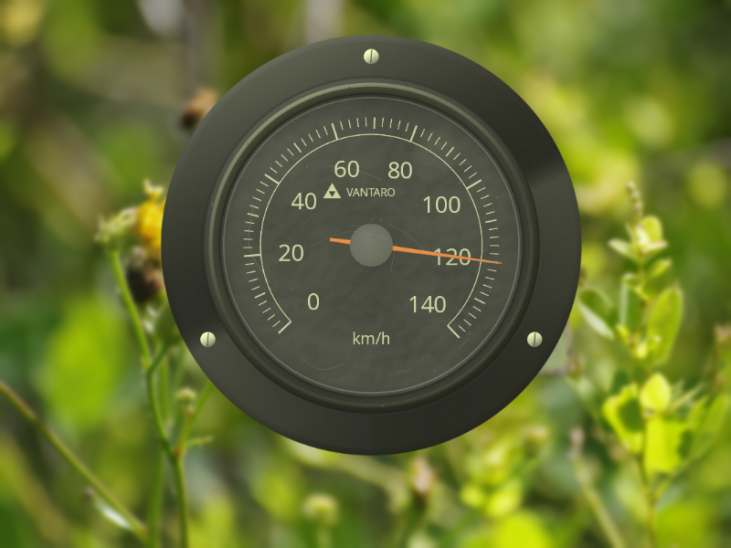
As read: km/h 120
